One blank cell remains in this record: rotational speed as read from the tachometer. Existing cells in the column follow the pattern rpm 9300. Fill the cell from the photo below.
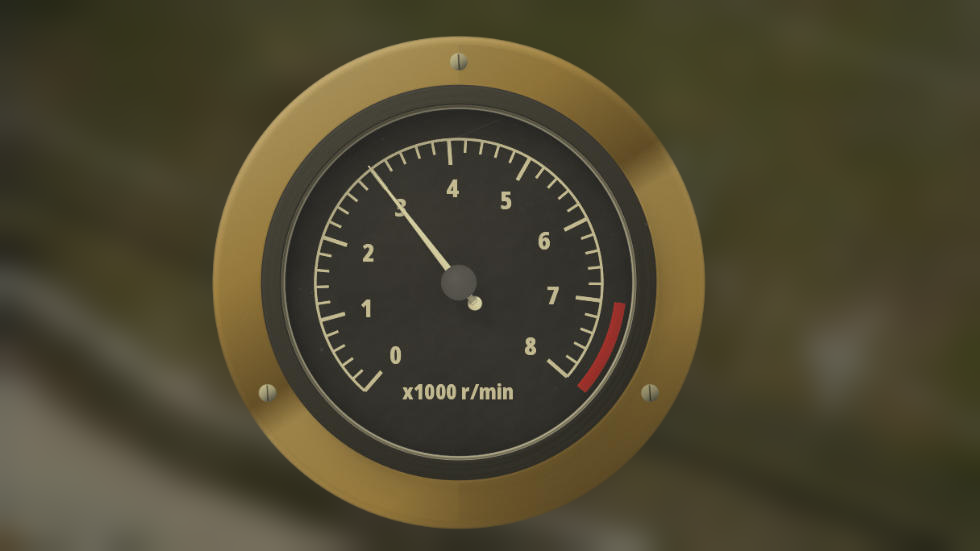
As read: rpm 3000
